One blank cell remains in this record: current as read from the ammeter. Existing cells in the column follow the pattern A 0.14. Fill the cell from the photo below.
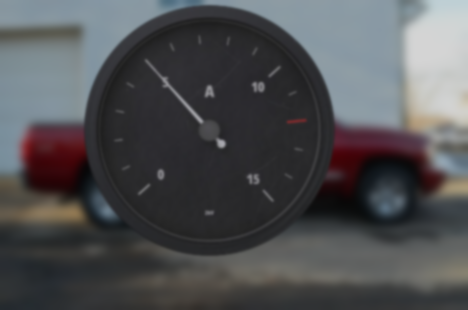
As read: A 5
